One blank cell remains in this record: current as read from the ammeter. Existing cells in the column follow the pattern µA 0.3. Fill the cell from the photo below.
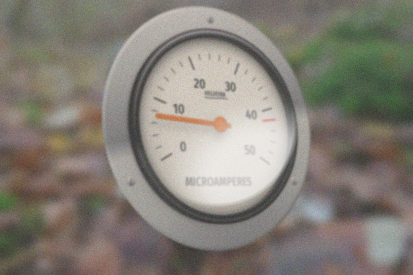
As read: µA 7
